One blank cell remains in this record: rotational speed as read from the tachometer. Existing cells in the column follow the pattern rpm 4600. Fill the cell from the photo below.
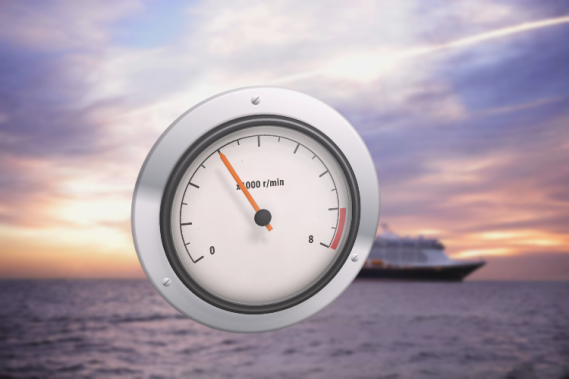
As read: rpm 3000
